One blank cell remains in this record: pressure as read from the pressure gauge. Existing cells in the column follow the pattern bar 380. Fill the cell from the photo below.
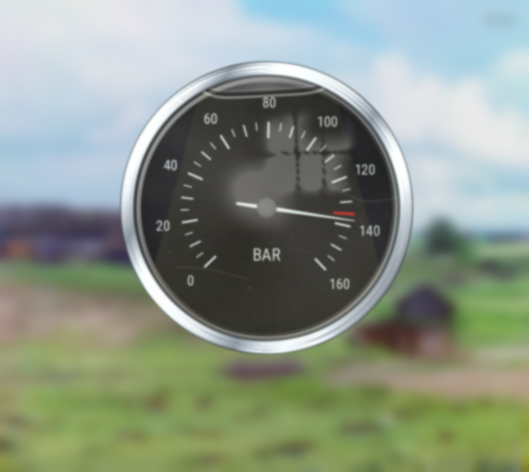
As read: bar 137.5
